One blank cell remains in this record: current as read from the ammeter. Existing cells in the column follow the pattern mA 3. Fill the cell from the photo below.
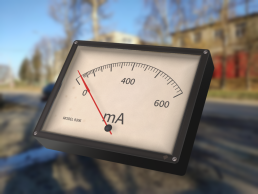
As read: mA 100
